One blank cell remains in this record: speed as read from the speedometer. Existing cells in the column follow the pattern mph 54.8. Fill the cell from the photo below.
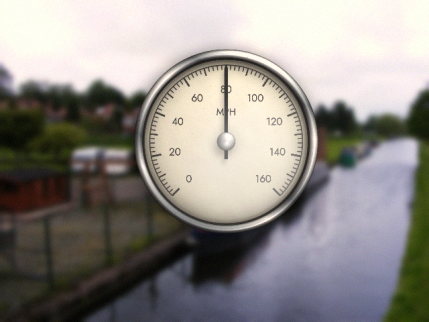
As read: mph 80
